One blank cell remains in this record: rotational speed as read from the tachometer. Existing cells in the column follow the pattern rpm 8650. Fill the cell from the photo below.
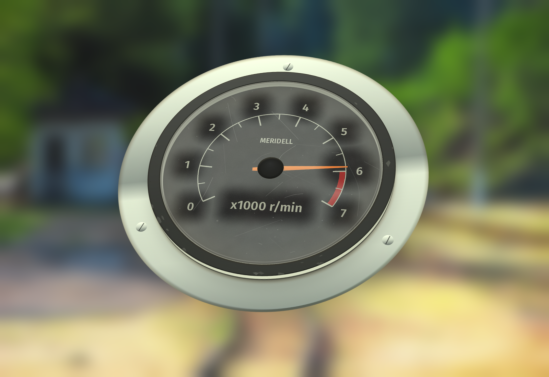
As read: rpm 6000
